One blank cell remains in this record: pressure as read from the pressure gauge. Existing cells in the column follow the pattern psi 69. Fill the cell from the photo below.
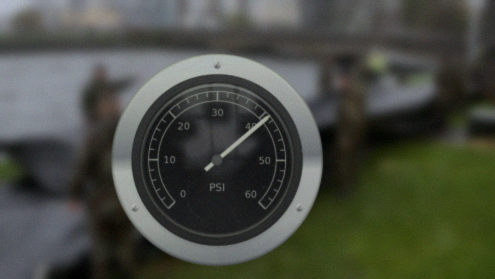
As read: psi 41
